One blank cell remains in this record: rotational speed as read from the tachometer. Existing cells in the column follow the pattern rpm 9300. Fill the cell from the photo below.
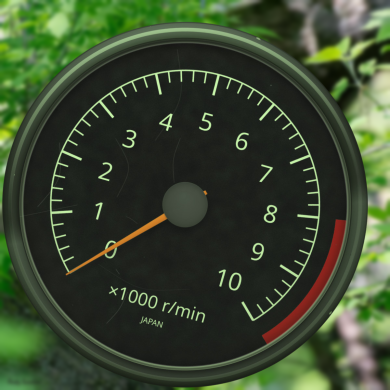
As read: rpm 0
